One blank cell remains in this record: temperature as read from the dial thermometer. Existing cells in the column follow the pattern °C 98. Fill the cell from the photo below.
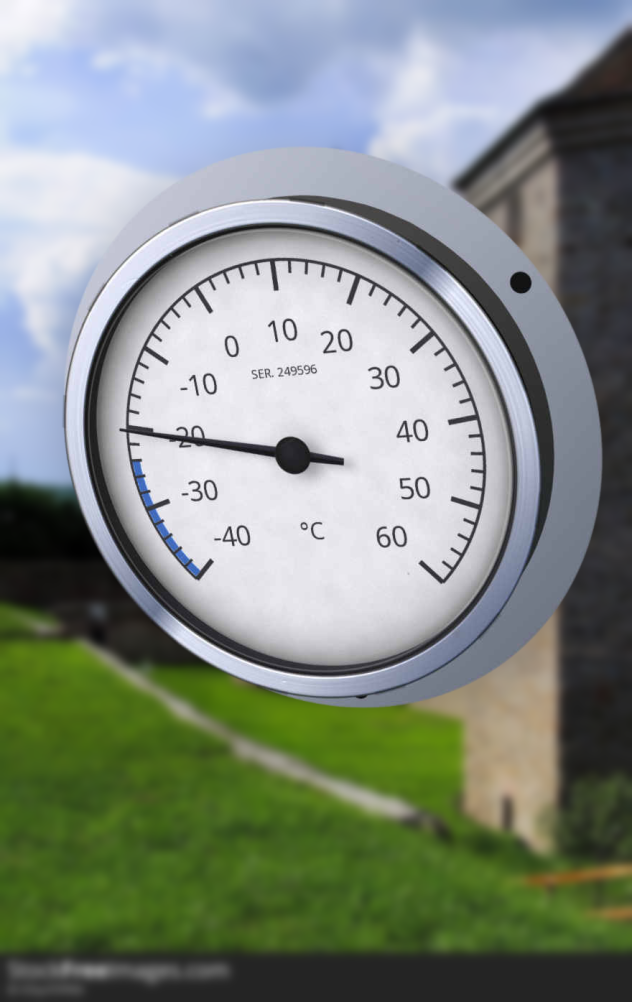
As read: °C -20
